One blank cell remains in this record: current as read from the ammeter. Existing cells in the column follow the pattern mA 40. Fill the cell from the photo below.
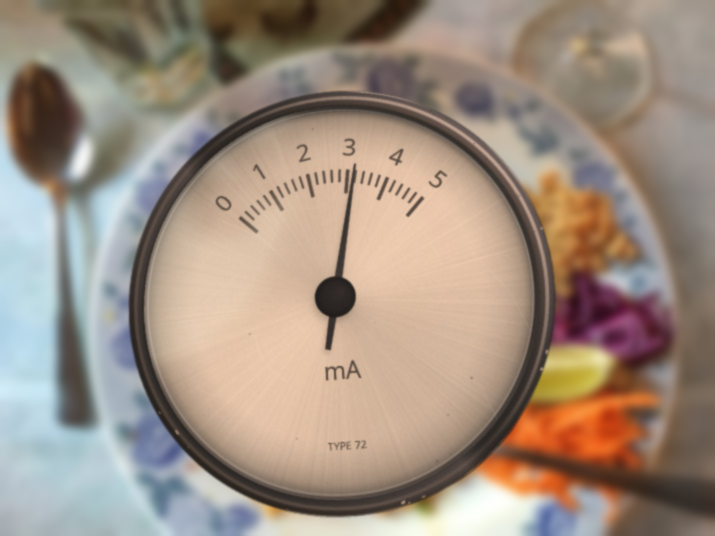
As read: mA 3.2
